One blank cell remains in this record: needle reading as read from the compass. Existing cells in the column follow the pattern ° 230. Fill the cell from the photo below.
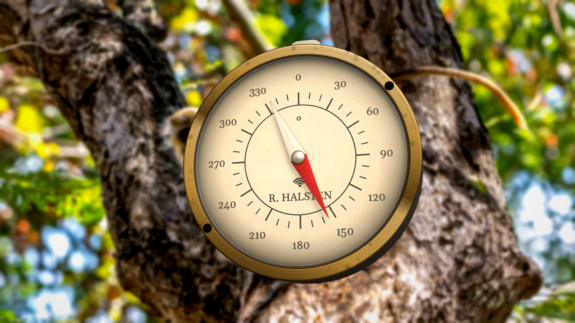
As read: ° 155
